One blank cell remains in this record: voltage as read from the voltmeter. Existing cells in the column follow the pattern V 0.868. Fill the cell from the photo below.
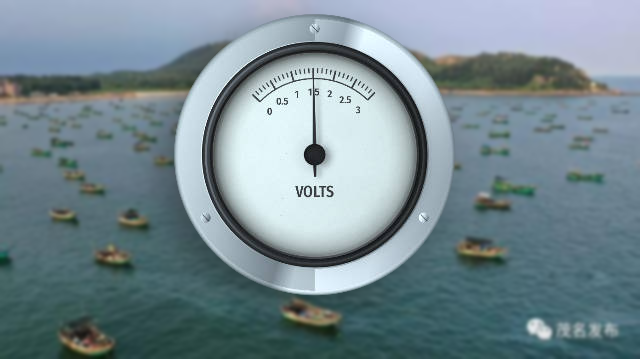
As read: V 1.5
